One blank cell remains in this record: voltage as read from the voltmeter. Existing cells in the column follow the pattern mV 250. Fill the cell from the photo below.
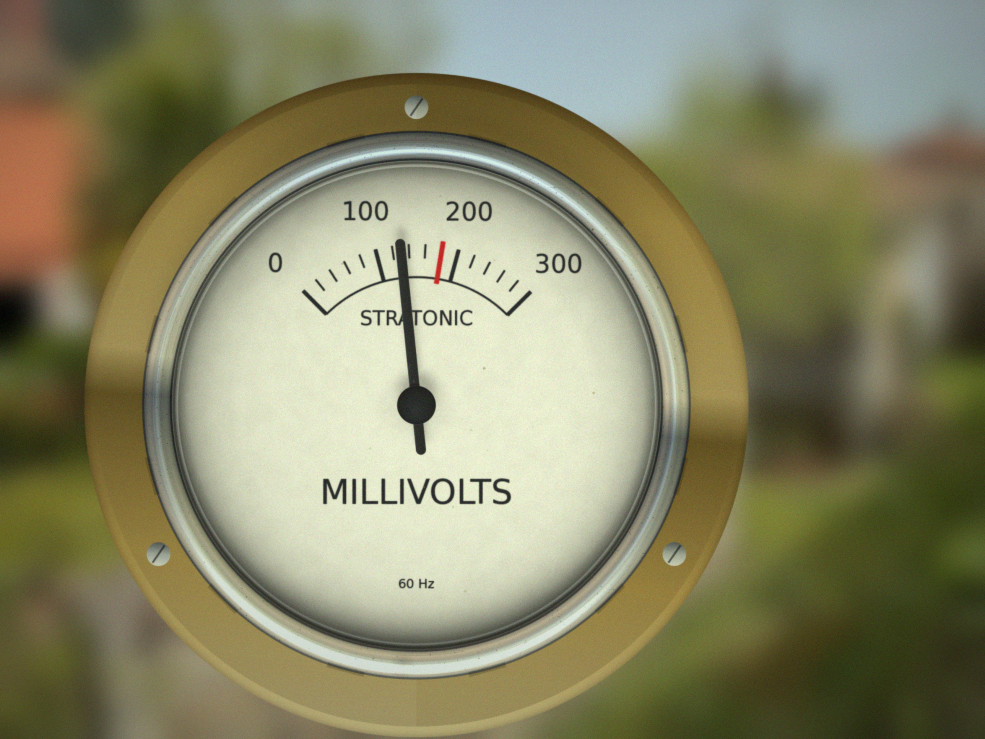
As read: mV 130
